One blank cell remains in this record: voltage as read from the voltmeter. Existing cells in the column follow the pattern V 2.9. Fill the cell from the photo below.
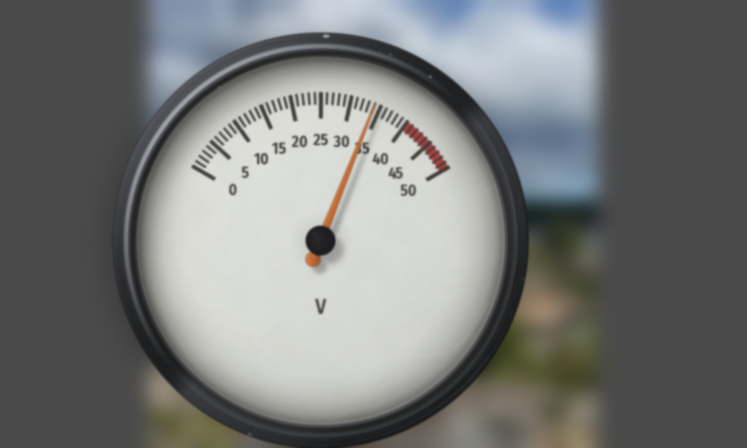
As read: V 34
